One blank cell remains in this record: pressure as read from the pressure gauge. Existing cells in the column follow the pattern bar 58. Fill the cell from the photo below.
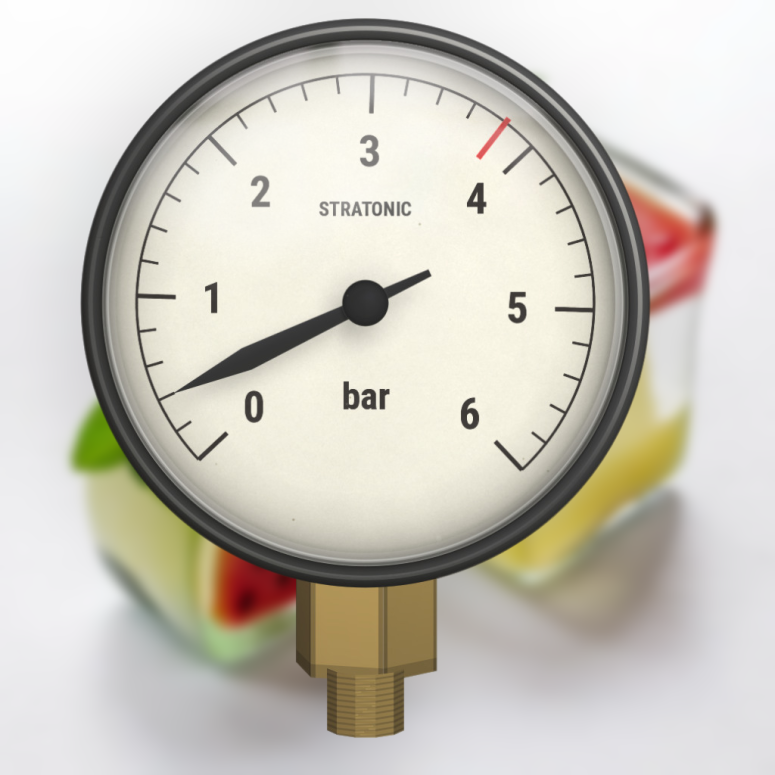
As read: bar 0.4
